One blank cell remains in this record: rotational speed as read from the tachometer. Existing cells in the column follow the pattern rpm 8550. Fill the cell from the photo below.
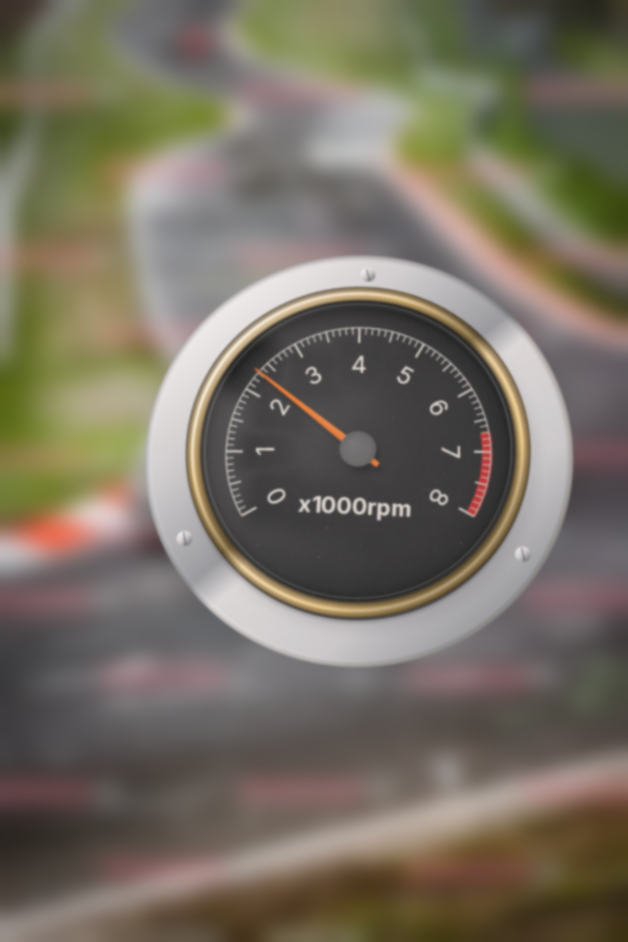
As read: rpm 2300
